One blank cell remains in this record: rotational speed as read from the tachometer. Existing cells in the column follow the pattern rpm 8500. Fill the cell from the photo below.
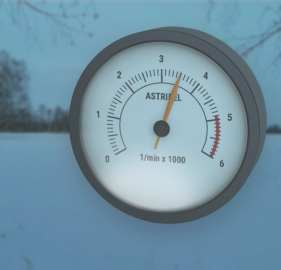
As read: rpm 3500
